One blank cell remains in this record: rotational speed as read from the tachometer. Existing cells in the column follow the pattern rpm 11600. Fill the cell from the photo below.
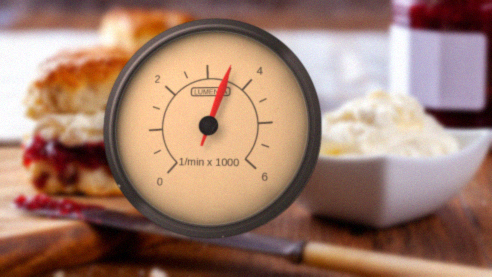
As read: rpm 3500
